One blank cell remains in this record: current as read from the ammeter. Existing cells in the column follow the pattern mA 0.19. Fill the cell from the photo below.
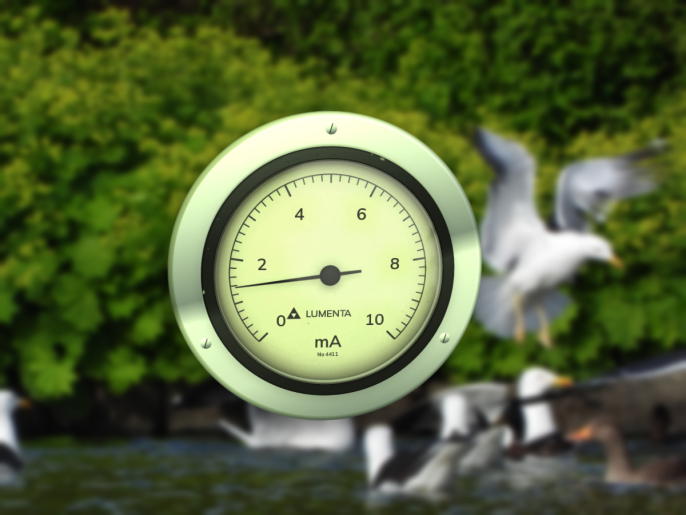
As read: mA 1.4
